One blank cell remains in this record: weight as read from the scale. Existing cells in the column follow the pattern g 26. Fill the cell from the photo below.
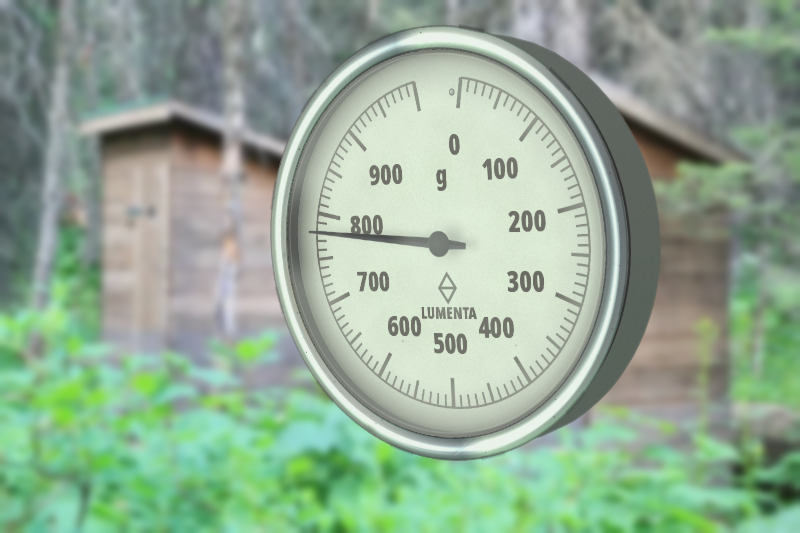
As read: g 780
